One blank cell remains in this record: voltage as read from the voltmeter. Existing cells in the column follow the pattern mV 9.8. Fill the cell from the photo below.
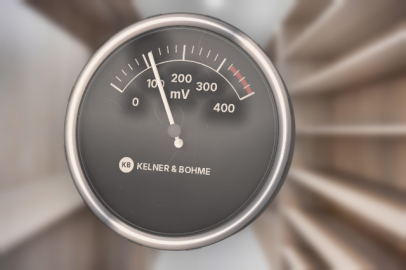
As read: mV 120
